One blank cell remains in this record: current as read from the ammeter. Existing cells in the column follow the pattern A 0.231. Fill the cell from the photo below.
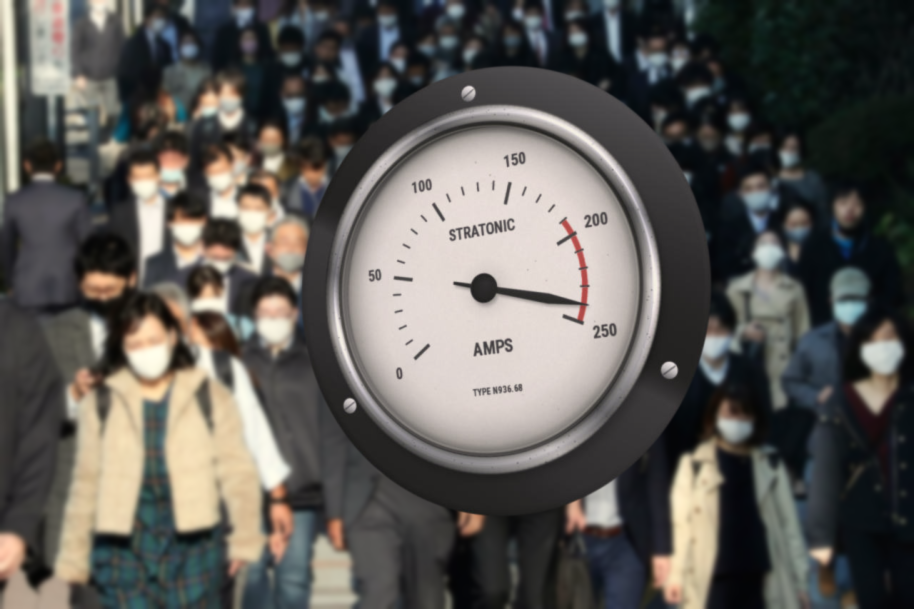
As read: A 240
